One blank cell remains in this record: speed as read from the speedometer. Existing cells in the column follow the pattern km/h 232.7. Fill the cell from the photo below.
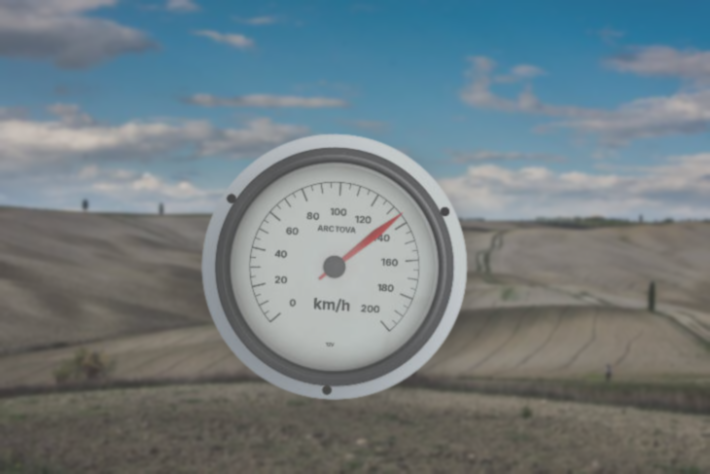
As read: km/h 135
